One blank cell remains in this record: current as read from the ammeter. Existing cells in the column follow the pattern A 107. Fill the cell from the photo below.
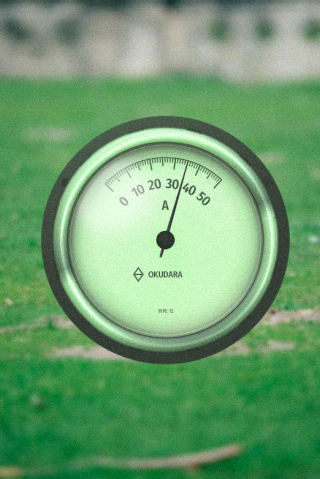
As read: A 35
